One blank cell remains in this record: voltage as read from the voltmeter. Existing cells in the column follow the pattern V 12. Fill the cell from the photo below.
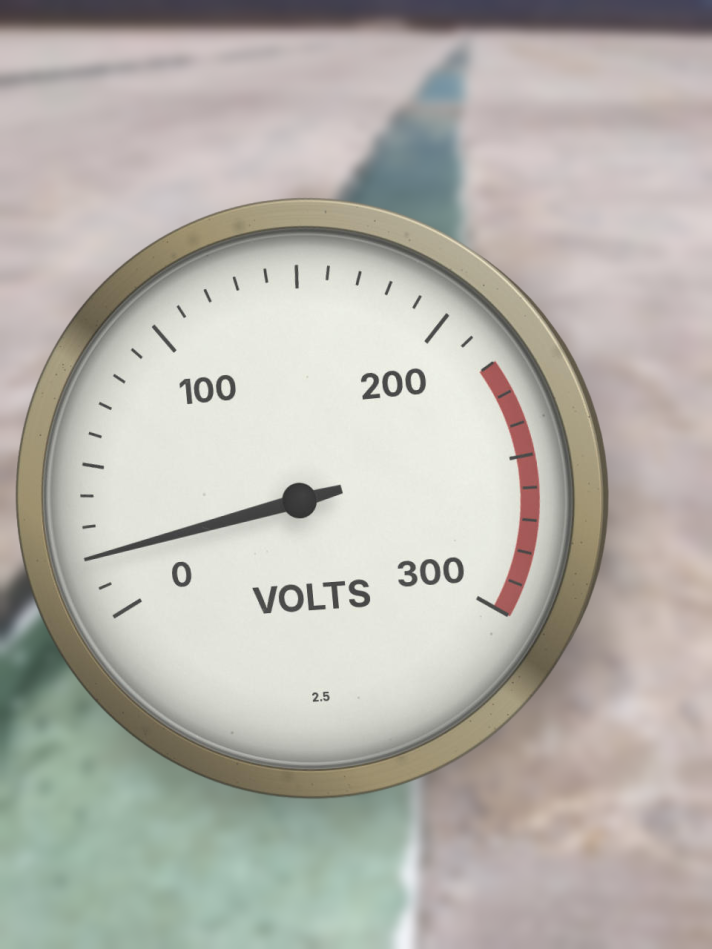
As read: V 20
